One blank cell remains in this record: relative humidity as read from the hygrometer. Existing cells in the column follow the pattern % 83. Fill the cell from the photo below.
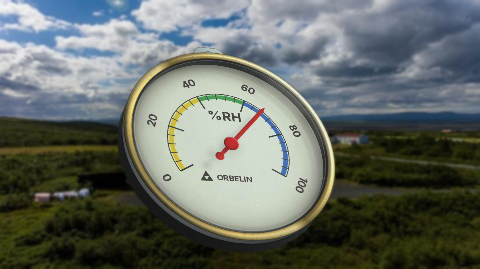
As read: % 68
